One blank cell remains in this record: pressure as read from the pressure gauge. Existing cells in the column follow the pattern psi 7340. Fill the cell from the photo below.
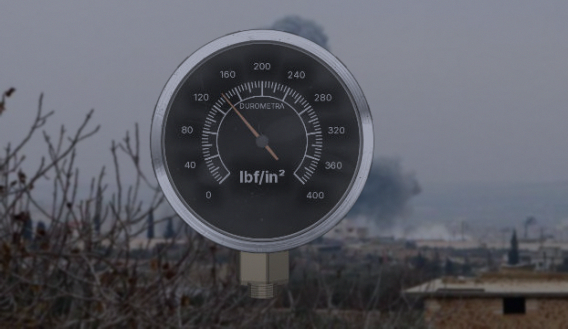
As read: psi 140
